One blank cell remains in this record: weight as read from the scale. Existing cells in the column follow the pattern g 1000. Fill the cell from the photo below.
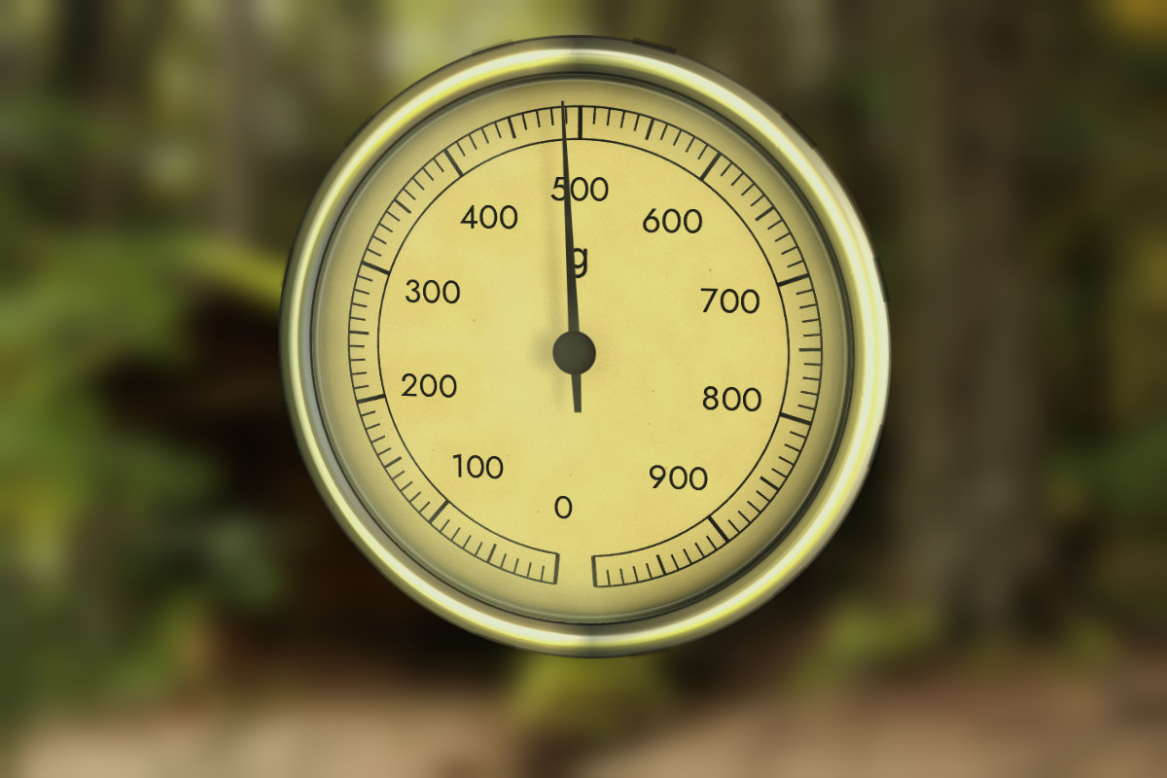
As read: g 490
